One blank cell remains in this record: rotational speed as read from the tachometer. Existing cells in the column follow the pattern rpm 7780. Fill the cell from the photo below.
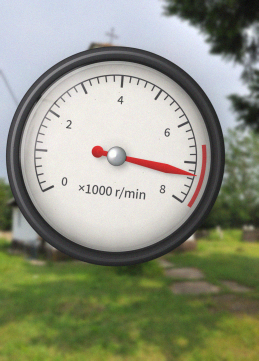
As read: rpm 7300
